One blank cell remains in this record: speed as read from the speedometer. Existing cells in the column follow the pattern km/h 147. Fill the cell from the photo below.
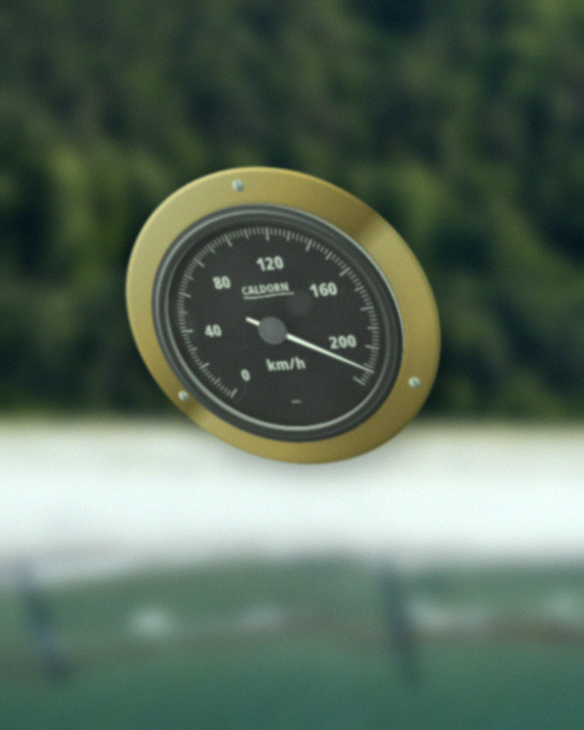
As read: km/h 210
